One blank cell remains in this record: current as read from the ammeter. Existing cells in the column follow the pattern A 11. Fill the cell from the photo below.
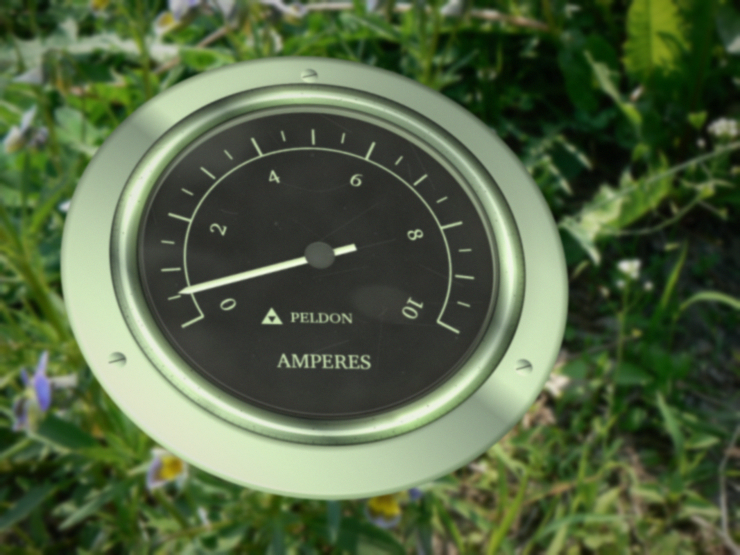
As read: A 0.5
